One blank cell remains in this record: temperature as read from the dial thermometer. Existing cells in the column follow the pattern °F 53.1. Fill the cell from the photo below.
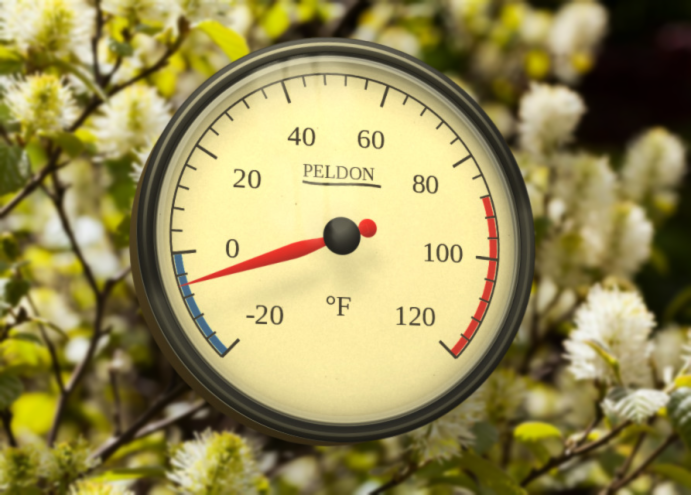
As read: °F -6
